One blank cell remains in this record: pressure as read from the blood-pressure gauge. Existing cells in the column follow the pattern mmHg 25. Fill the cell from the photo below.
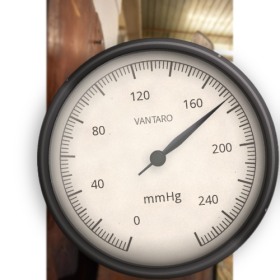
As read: mmHg 174
